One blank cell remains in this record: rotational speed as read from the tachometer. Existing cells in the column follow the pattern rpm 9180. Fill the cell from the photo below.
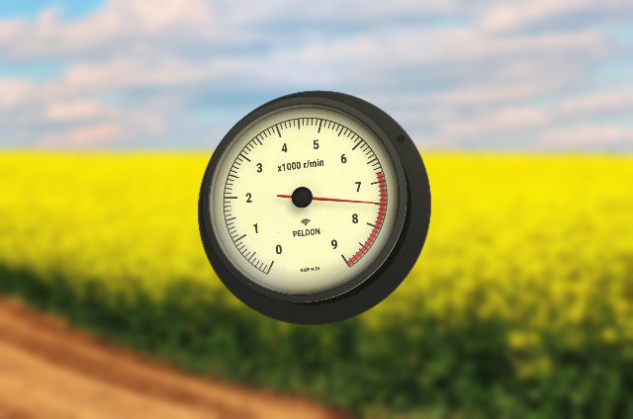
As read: rpm 7500
